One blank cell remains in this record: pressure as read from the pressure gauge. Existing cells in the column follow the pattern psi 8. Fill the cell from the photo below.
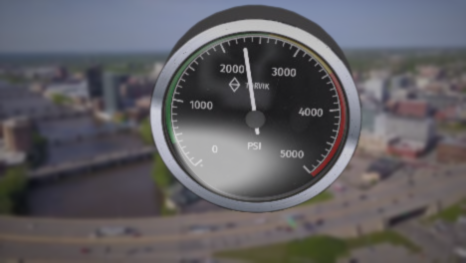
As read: psi 2300
